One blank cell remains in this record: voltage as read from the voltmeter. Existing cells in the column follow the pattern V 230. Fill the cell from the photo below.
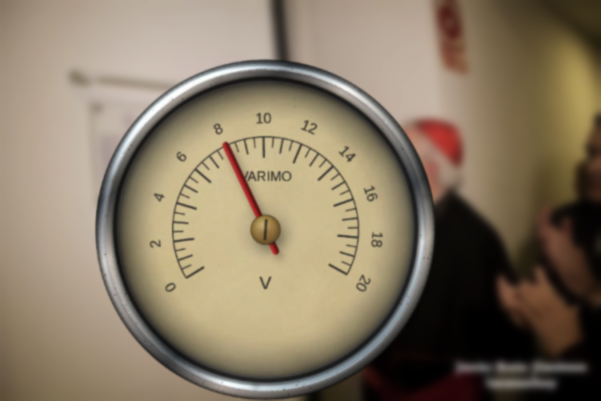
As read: V 8
